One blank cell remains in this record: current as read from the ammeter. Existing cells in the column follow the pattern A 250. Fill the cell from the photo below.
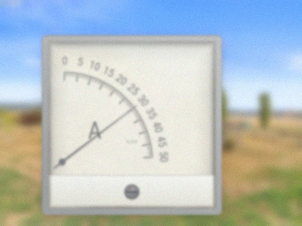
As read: A 30
